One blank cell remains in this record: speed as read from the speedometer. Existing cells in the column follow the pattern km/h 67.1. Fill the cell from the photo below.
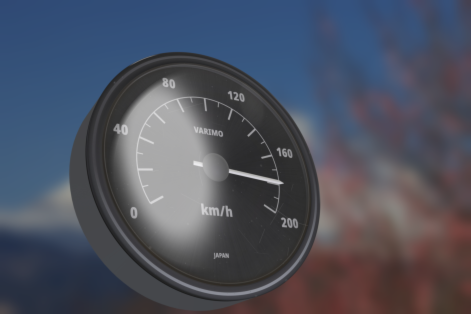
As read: km/h 180
